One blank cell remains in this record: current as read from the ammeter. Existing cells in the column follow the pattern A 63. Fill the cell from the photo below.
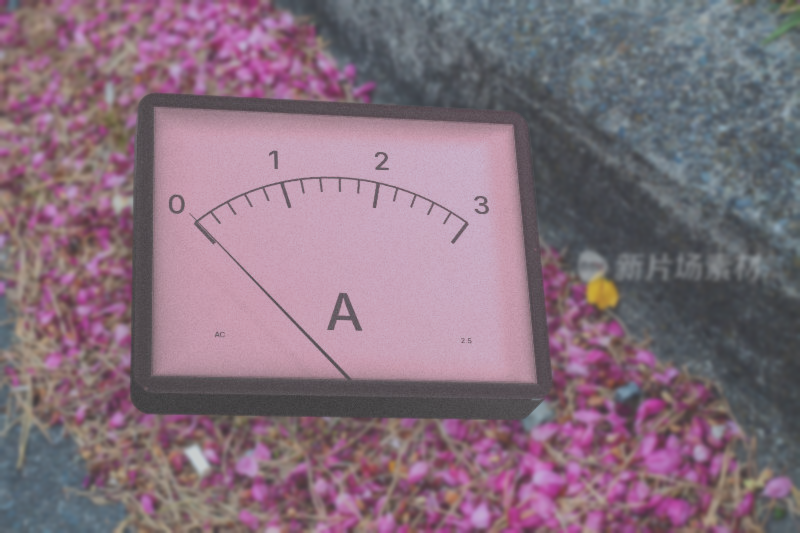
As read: A 0
